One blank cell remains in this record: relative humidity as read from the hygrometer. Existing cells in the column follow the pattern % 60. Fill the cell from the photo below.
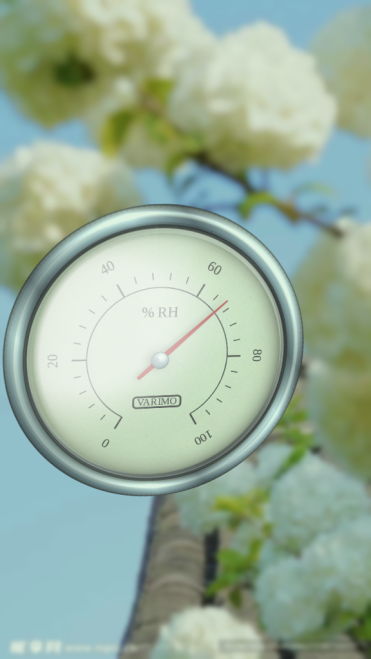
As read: % 66
